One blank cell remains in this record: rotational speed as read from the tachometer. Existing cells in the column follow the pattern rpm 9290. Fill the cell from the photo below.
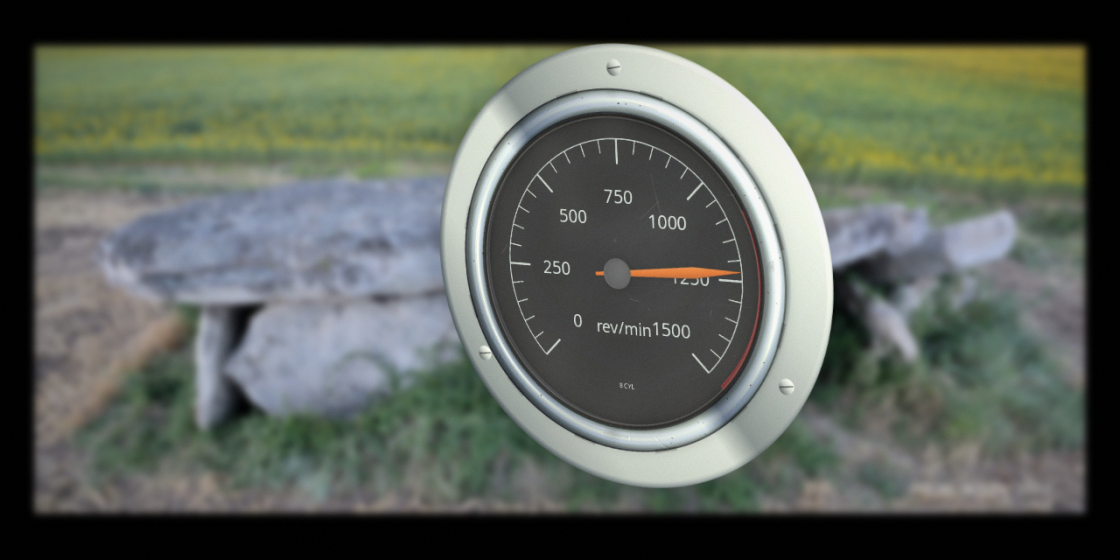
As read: rpm 1225
